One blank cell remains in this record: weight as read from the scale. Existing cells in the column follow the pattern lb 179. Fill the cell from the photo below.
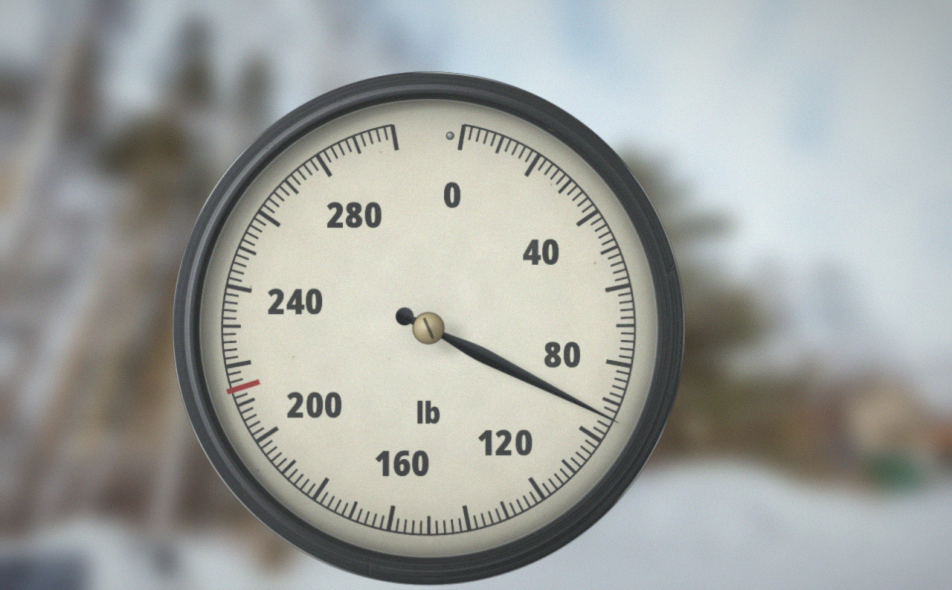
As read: lb 94
